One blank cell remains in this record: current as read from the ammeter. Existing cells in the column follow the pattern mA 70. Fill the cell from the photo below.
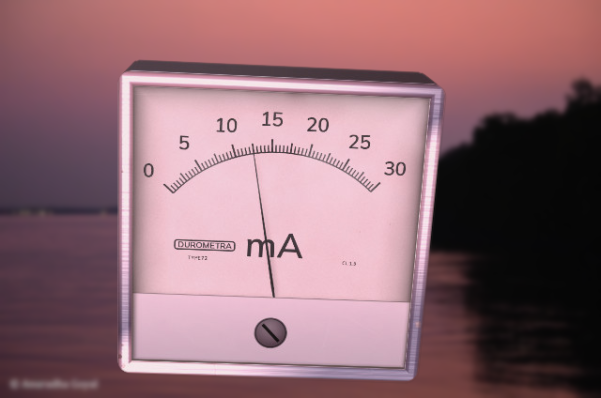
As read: mA 12.5
